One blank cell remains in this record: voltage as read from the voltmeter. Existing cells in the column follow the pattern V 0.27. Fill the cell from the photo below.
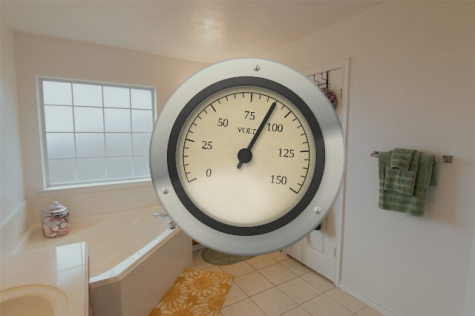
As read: V 90
